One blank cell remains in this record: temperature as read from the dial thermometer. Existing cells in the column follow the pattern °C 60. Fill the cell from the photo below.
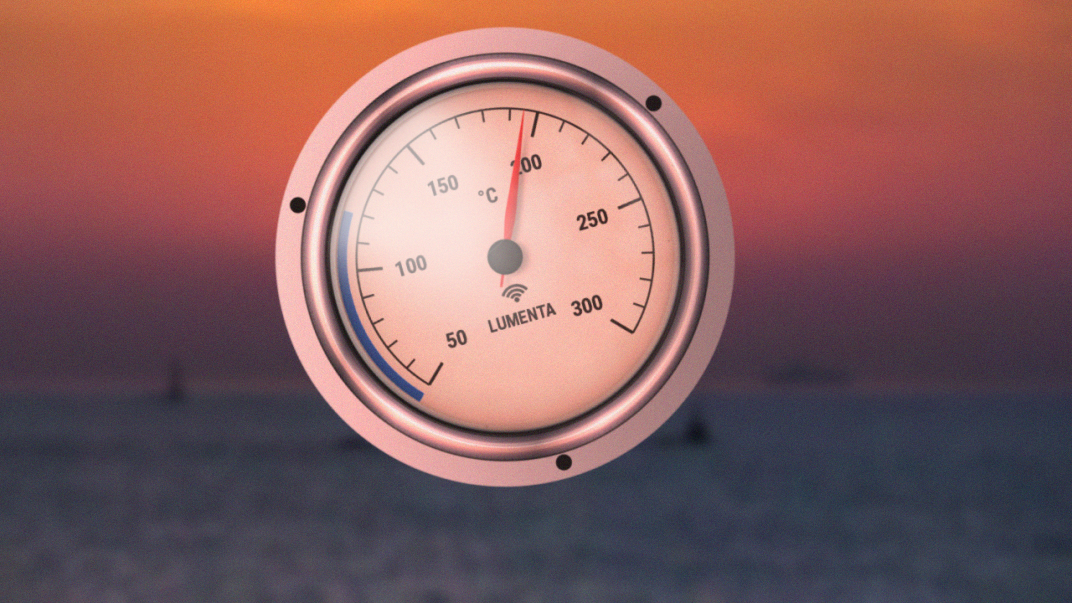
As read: °C 195
